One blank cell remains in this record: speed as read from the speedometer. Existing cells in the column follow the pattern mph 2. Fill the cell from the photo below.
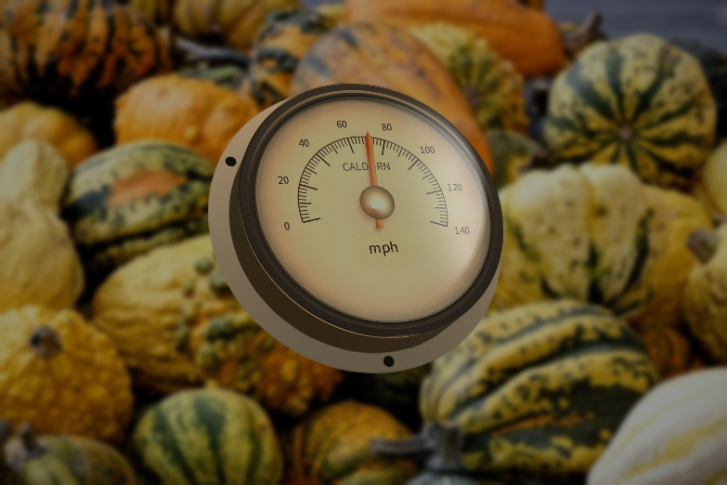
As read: mph 70
